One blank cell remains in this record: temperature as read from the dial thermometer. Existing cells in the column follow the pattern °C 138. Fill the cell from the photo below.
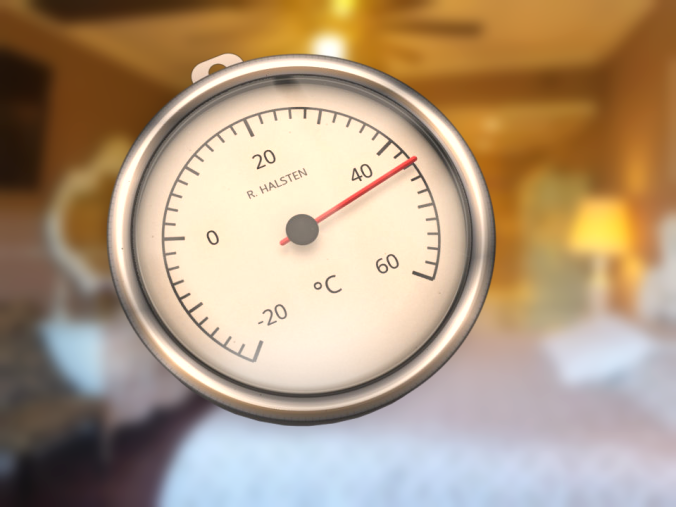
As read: °C 44
